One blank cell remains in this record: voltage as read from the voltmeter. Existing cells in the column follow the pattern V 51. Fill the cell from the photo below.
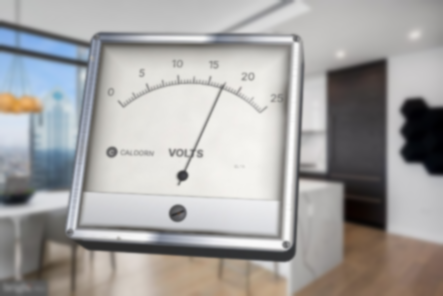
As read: V 17.5
